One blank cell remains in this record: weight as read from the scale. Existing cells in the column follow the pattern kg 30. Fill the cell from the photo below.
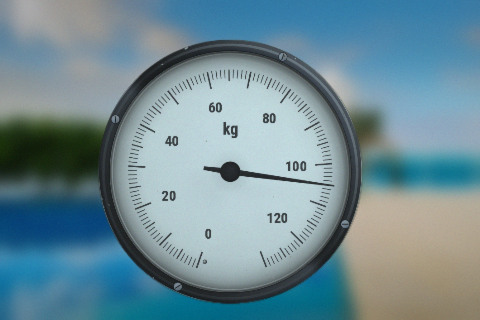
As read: kg 105
